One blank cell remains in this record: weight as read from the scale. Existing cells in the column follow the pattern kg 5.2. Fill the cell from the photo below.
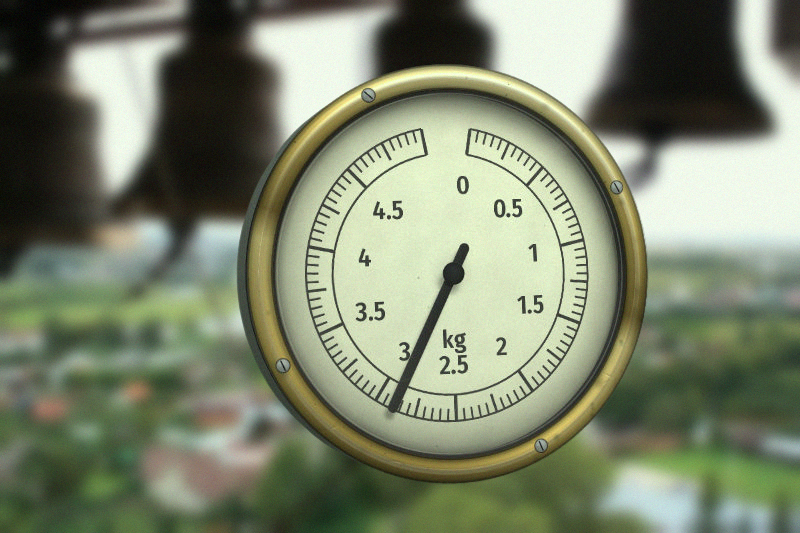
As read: kg 2.9
